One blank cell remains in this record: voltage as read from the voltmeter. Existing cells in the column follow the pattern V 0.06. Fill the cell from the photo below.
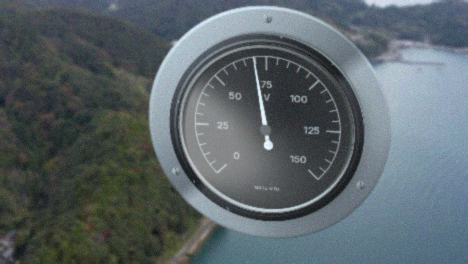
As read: V 70
